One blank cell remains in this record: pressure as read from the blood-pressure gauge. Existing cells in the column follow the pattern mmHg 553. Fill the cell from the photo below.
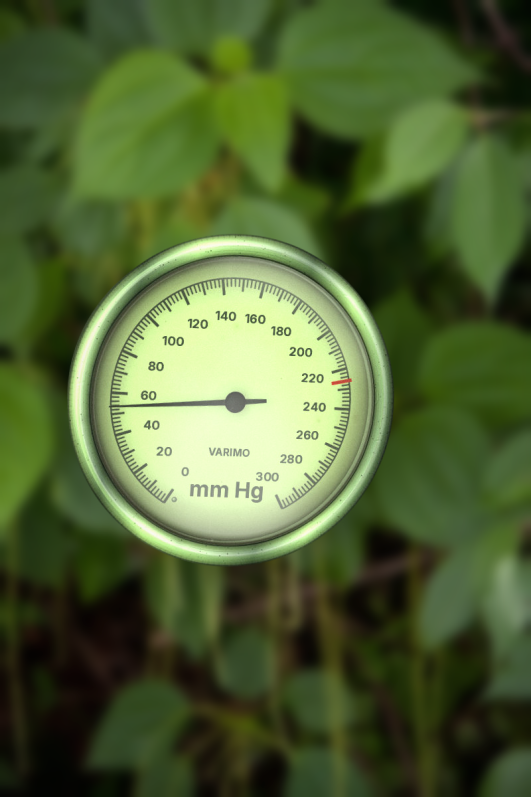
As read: mmHg 54
